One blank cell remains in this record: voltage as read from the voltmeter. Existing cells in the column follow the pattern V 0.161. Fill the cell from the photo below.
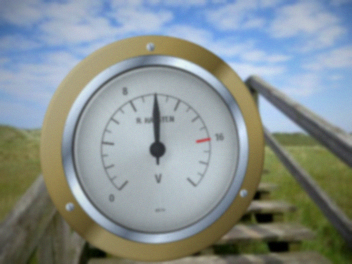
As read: V 10
